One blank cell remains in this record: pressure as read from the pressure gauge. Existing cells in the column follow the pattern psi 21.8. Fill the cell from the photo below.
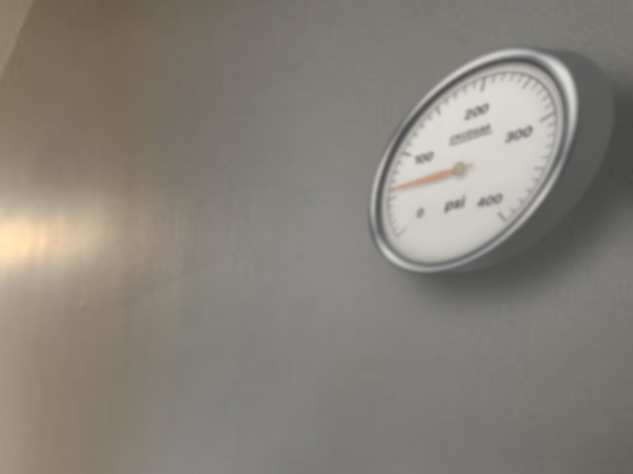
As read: psi 60
